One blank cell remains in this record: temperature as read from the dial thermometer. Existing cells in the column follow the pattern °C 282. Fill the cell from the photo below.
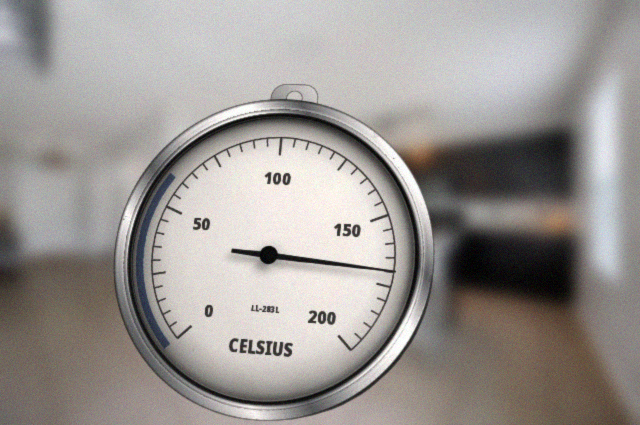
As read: °C 170
